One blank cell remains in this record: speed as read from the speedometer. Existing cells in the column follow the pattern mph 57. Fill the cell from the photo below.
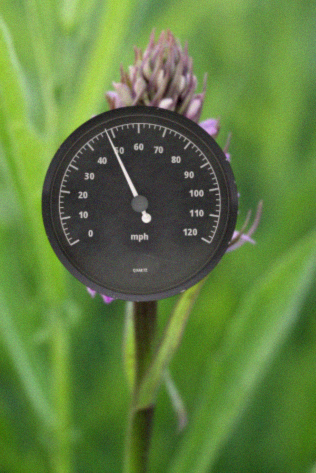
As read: mph 48
